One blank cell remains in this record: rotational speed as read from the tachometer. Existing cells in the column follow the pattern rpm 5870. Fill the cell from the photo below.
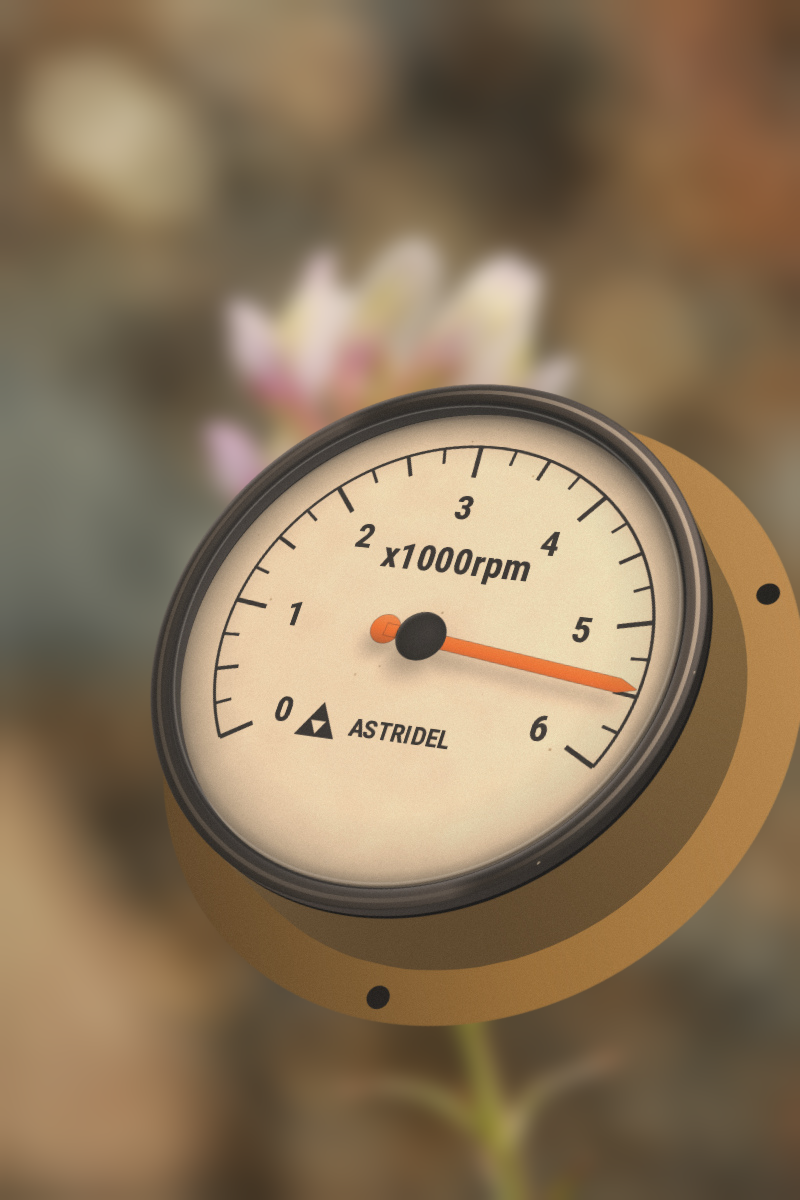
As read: rpm 5500
